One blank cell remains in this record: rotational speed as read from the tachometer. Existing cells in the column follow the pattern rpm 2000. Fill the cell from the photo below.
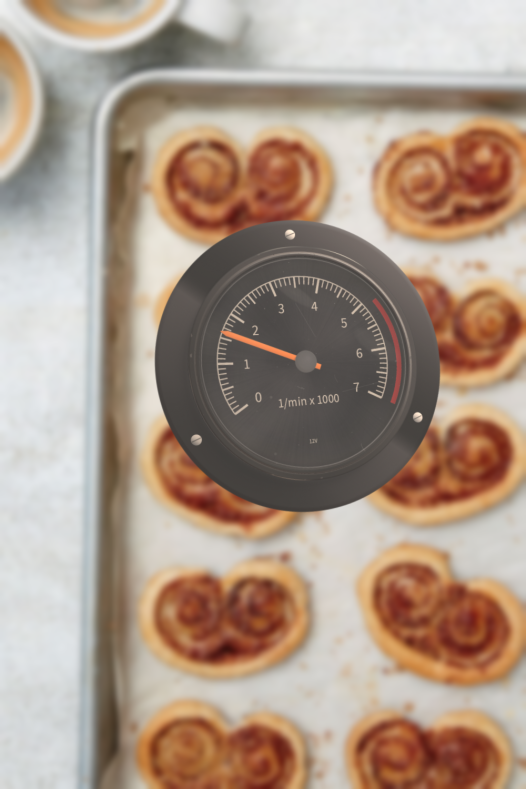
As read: rpm 1600
